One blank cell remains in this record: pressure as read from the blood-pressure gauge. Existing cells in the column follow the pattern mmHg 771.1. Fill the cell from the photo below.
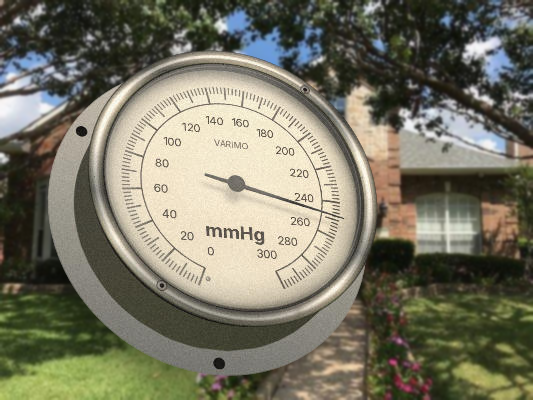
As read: mmHg 250
